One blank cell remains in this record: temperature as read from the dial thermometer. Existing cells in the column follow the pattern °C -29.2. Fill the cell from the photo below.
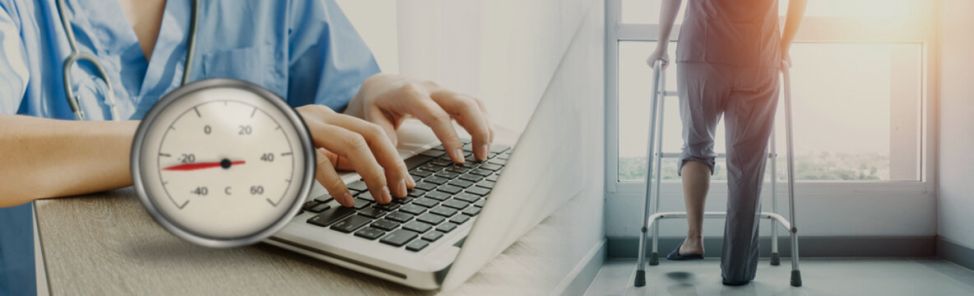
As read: °C -25
